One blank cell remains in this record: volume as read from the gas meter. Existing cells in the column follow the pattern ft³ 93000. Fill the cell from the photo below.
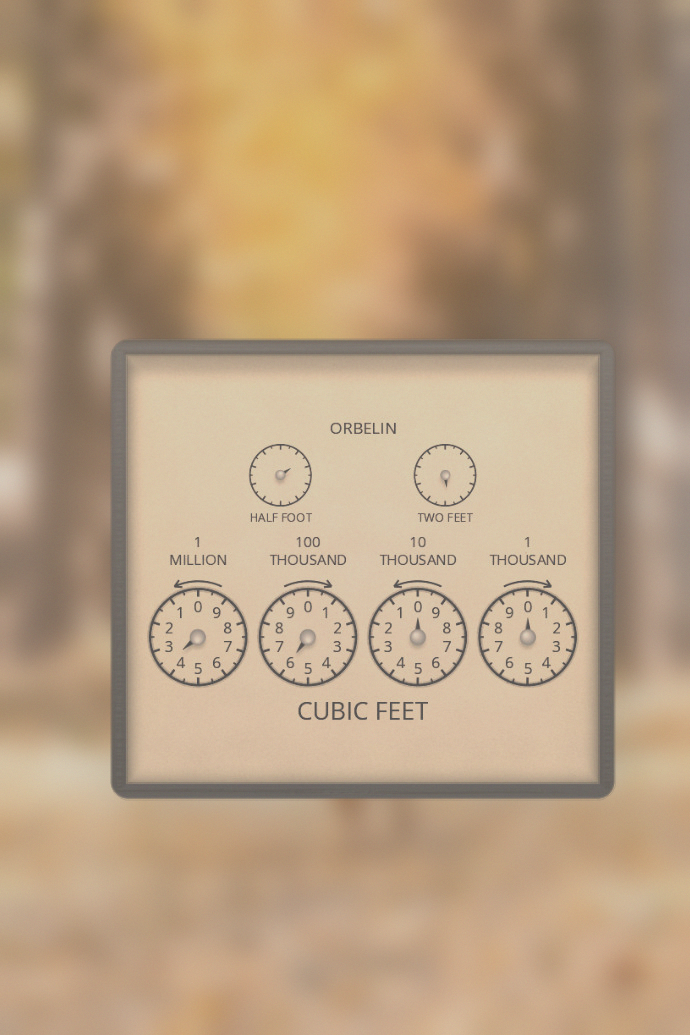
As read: ft³ 360000
